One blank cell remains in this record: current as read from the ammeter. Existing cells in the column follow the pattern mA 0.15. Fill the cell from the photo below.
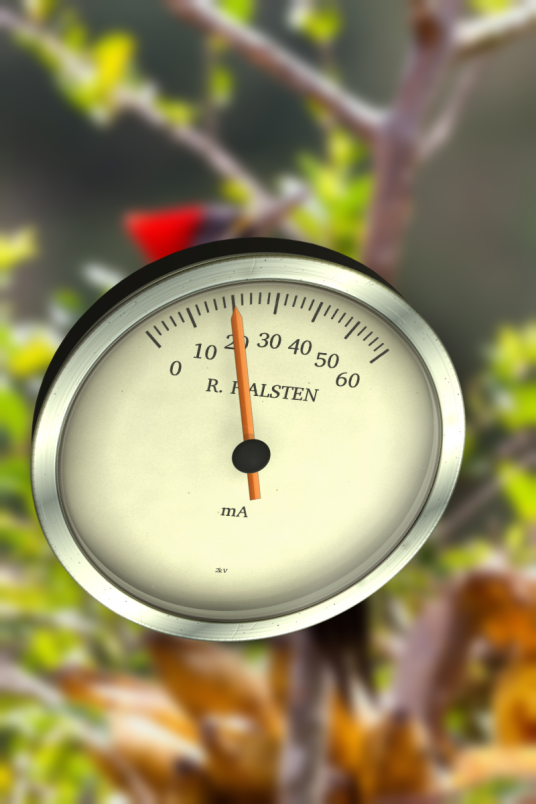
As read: mA 20
